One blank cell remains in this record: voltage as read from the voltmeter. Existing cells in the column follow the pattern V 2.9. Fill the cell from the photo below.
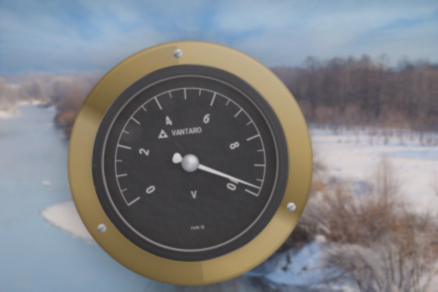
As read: V 9.75
